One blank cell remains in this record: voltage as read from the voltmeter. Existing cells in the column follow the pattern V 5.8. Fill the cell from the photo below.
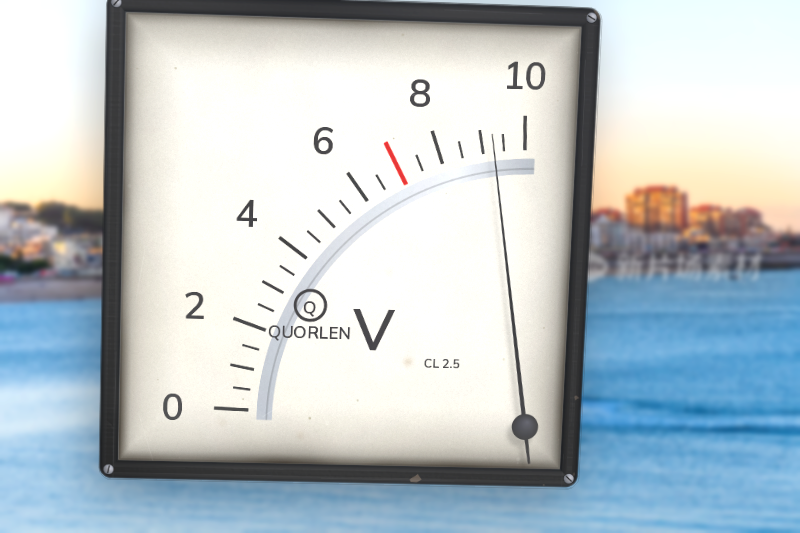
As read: V 9.25
